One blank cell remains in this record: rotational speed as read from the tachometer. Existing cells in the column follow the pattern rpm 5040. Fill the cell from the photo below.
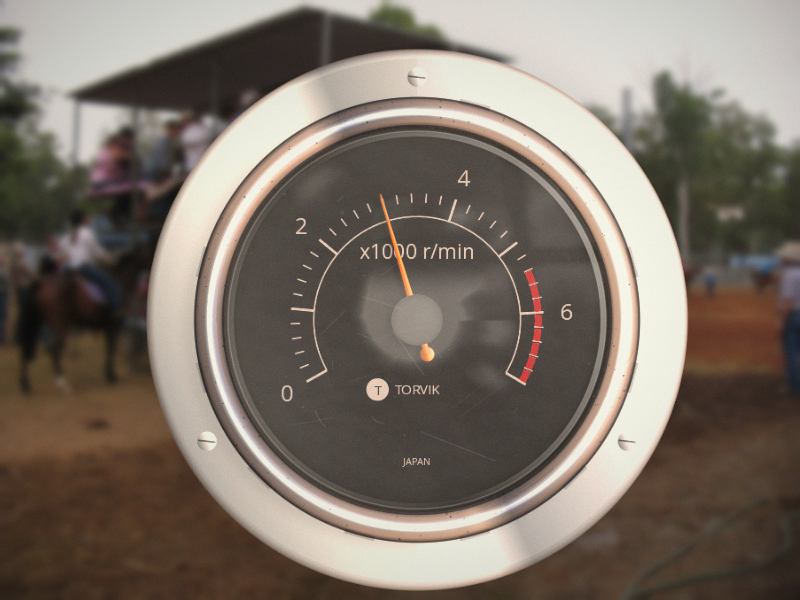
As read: rpm 3000
